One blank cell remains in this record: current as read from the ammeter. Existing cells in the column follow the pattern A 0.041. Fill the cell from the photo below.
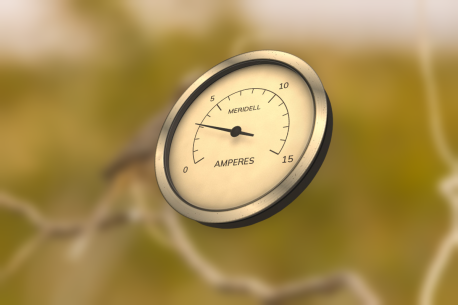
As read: A 3
